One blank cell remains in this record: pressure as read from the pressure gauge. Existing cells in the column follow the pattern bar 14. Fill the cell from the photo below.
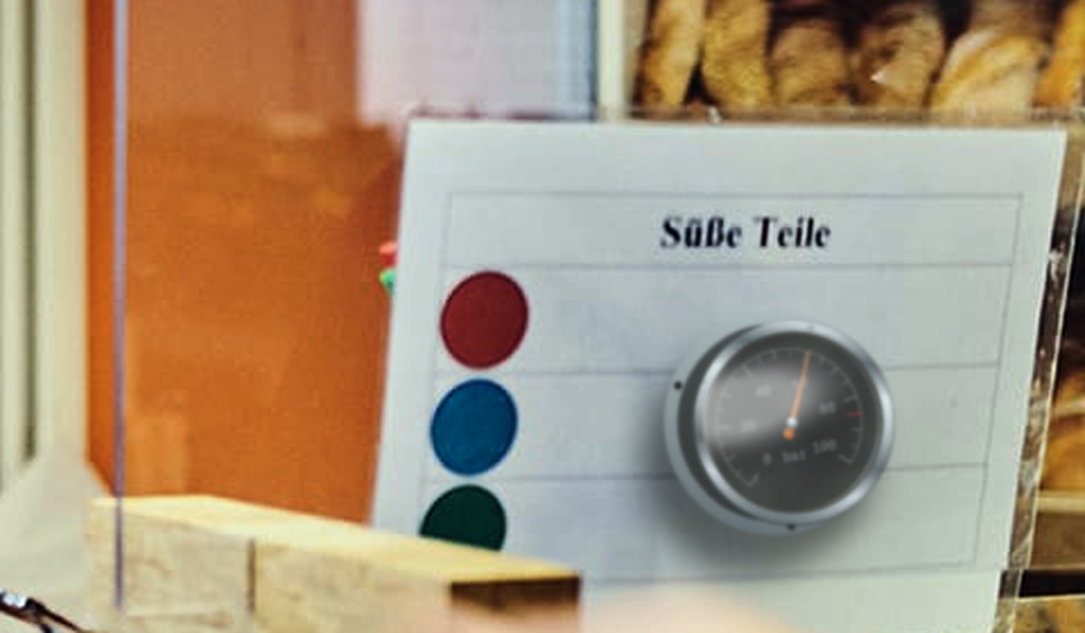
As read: bar 60
